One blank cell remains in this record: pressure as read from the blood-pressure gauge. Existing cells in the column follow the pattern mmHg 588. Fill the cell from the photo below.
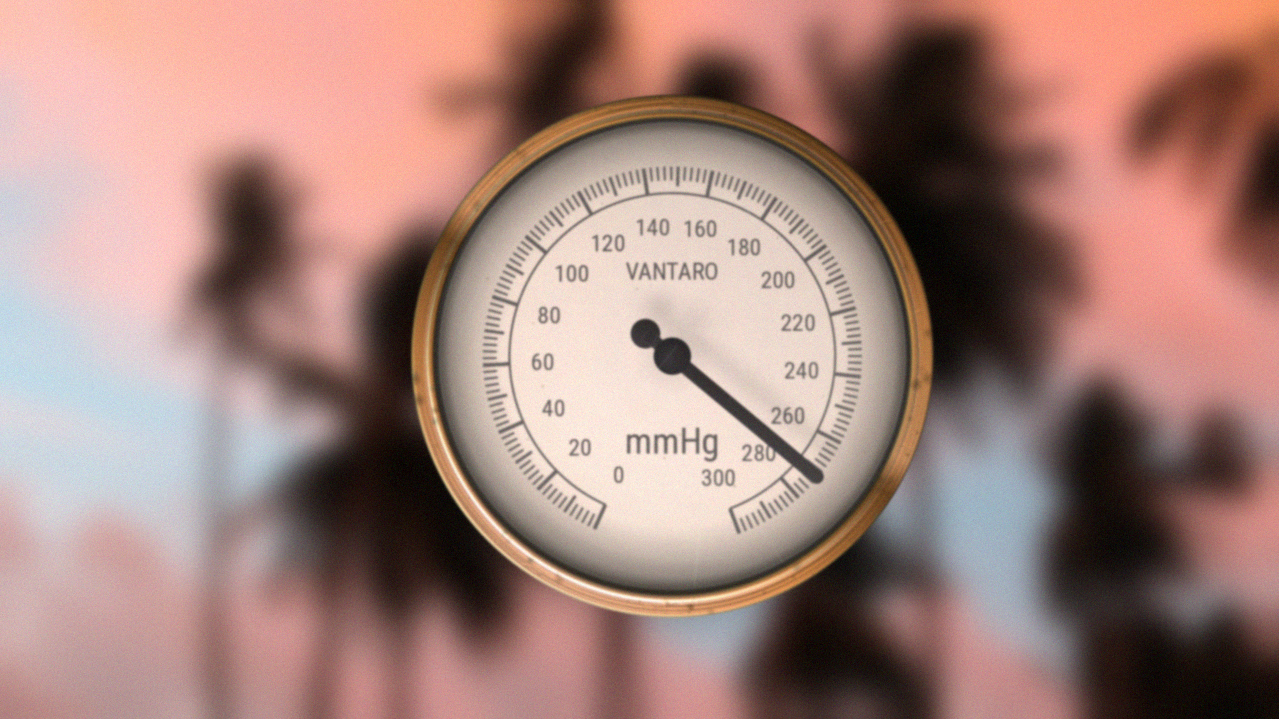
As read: mmHg 272
